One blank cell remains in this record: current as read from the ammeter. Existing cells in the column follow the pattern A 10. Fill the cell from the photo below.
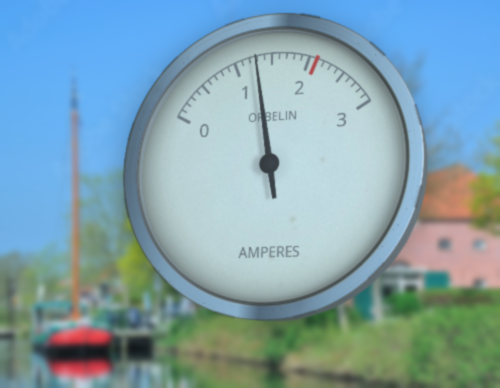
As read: A 1.3
